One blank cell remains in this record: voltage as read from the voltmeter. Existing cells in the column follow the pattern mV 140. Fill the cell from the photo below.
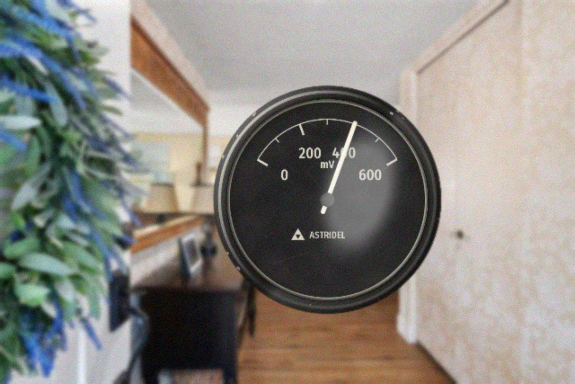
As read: mV 400
